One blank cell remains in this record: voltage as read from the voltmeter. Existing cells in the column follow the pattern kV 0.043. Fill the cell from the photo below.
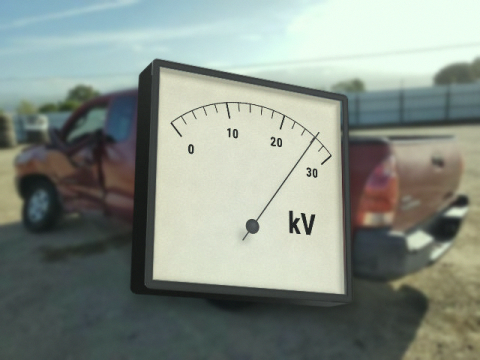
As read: kV 26
